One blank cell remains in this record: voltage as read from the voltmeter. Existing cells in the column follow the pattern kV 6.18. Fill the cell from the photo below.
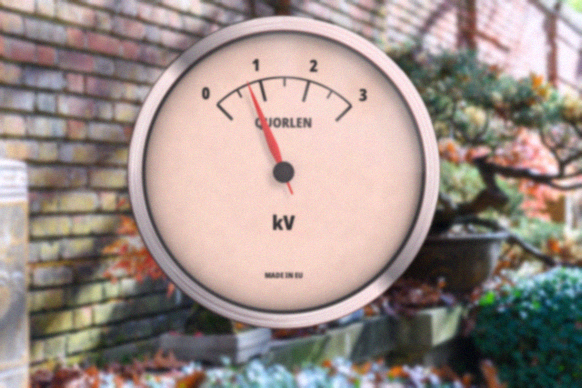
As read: kV 0.75
